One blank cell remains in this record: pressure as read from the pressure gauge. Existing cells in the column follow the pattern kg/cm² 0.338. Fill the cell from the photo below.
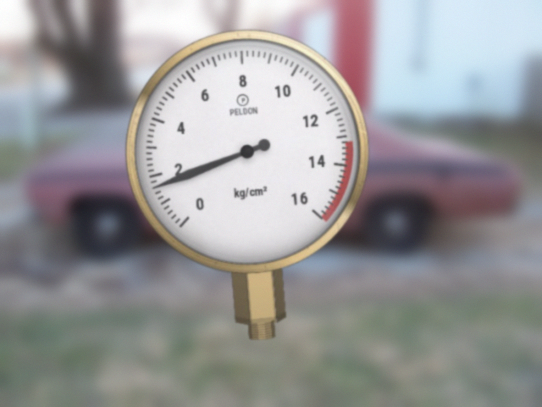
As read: kg/cm² 1.6
